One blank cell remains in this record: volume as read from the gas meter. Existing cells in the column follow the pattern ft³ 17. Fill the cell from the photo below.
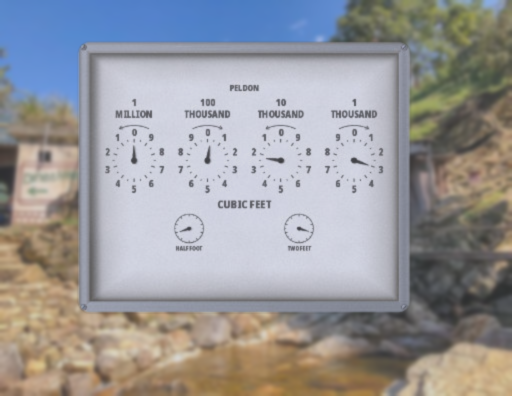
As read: ft³ 2300
